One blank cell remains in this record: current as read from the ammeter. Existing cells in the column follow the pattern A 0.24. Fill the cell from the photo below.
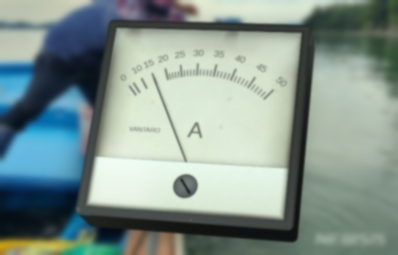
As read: A 15
